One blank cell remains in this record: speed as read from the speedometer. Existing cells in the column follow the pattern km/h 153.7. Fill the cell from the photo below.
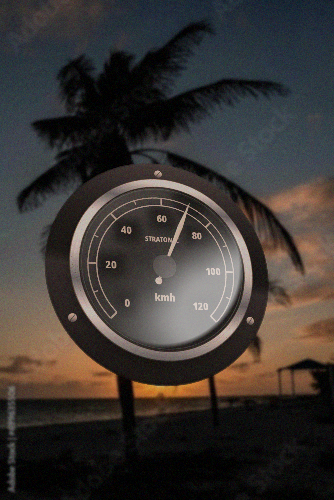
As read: km/h 70
